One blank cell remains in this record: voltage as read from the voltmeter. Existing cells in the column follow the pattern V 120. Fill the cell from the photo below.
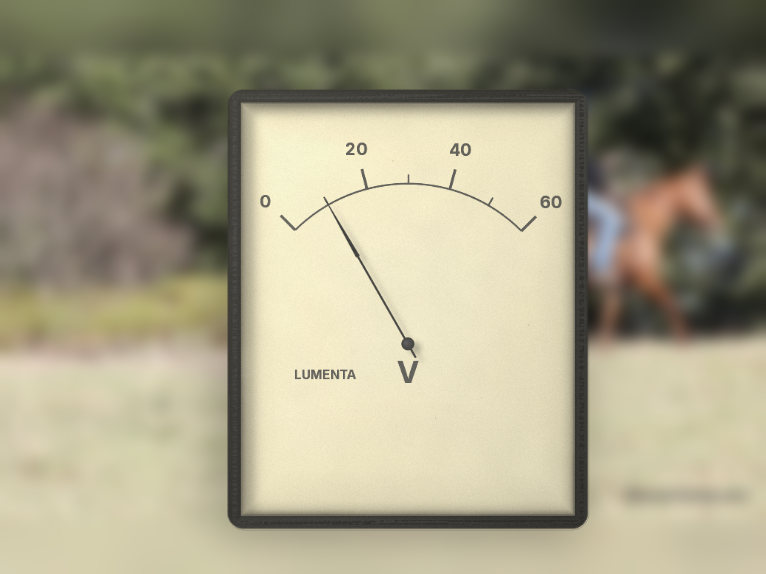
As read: V 10
